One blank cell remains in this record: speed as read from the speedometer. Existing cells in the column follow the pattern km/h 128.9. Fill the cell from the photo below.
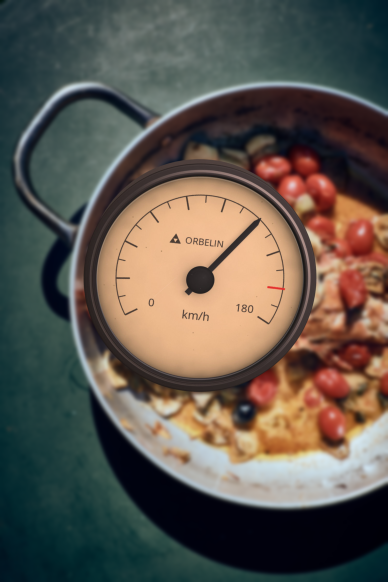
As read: km/h 120
